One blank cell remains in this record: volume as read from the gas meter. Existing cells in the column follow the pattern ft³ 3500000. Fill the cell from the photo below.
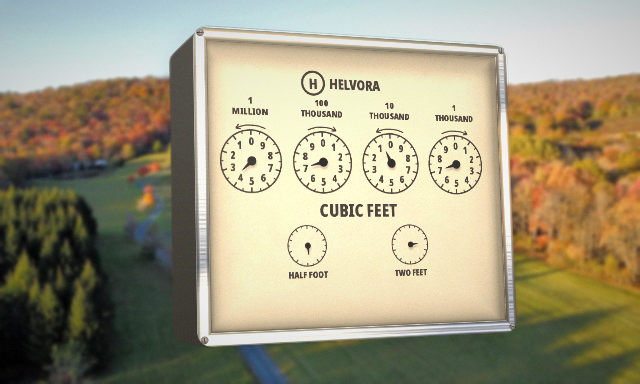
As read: ft³ 370700
